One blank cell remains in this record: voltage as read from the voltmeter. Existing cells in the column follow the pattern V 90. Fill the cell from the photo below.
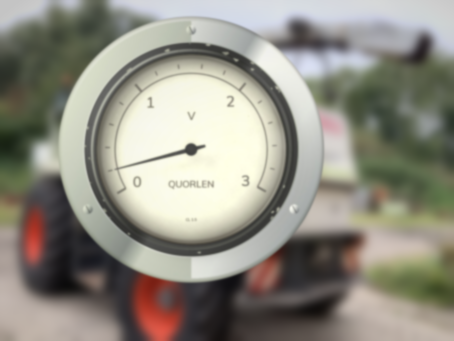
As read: V 0.2
